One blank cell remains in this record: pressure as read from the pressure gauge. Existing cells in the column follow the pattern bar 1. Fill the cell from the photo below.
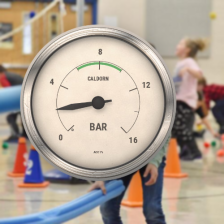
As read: bar 2
